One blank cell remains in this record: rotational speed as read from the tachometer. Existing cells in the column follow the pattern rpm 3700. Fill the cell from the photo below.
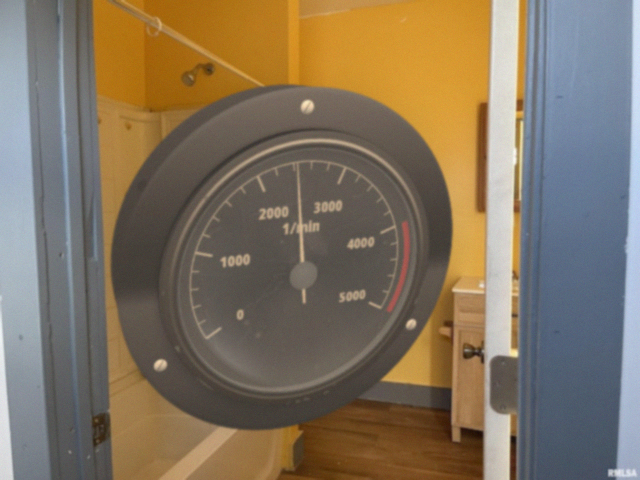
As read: rpm 2400
